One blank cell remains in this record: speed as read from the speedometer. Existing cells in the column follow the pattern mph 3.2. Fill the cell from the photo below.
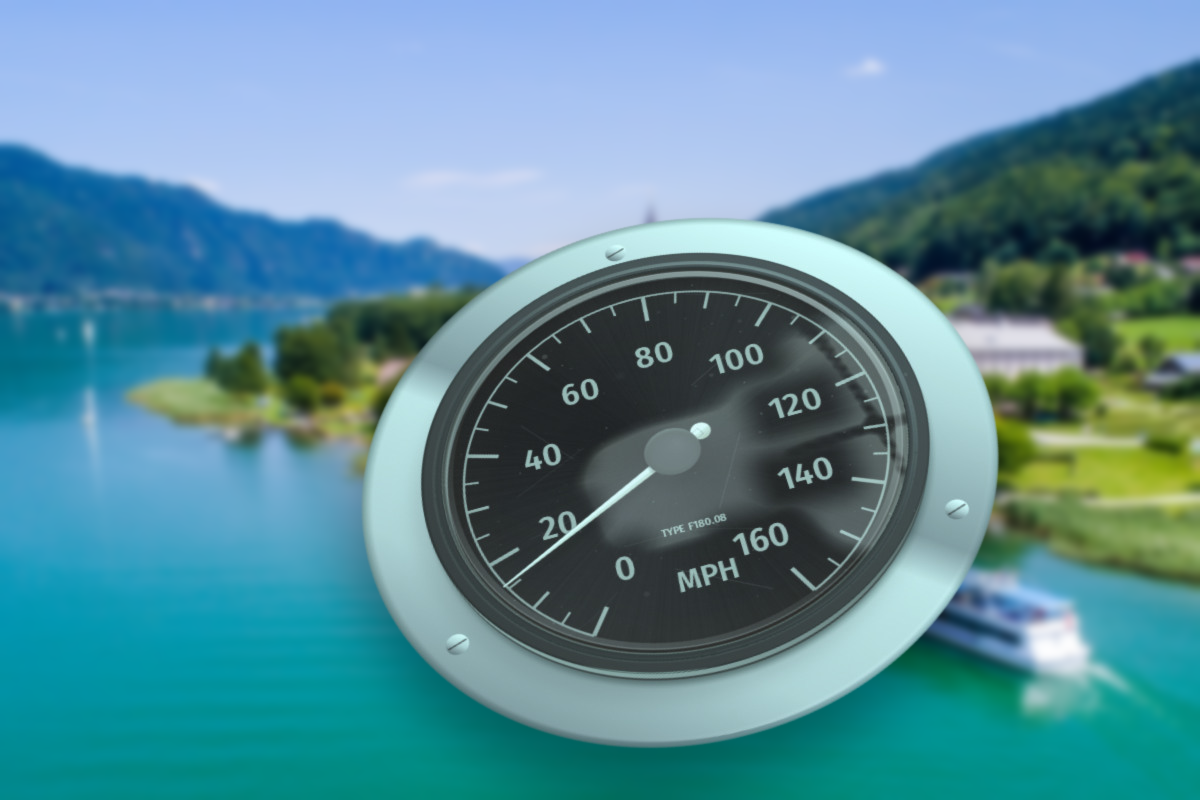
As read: mph 15
